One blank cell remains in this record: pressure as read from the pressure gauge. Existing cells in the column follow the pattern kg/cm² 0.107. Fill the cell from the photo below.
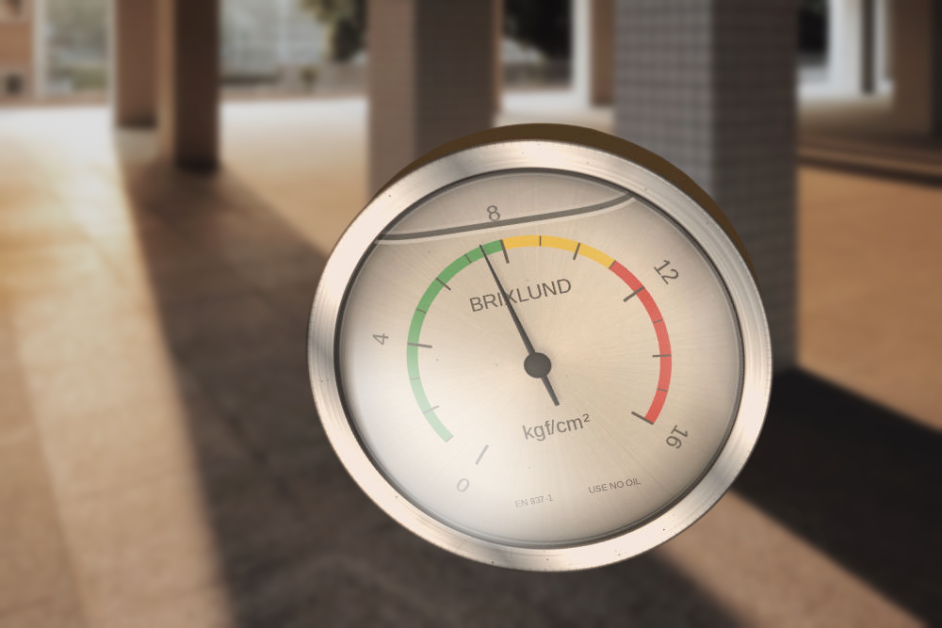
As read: kg/cm² 7.5
